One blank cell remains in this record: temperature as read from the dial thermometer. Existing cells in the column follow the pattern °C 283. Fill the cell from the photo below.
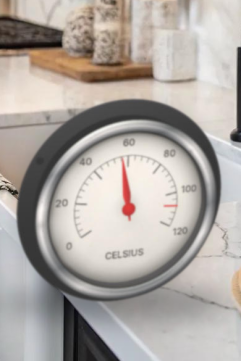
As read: °C 56
